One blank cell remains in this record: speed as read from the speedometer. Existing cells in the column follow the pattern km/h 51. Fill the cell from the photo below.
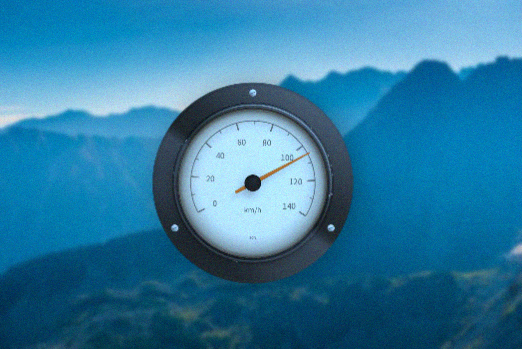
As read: km/h 105
